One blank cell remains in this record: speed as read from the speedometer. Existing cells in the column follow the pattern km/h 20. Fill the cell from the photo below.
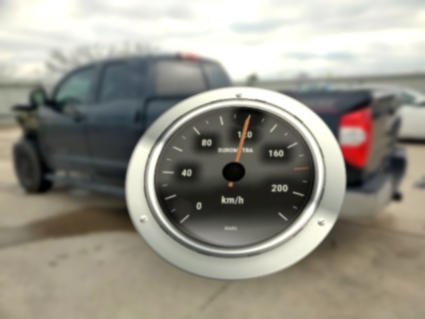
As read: km/h 120
